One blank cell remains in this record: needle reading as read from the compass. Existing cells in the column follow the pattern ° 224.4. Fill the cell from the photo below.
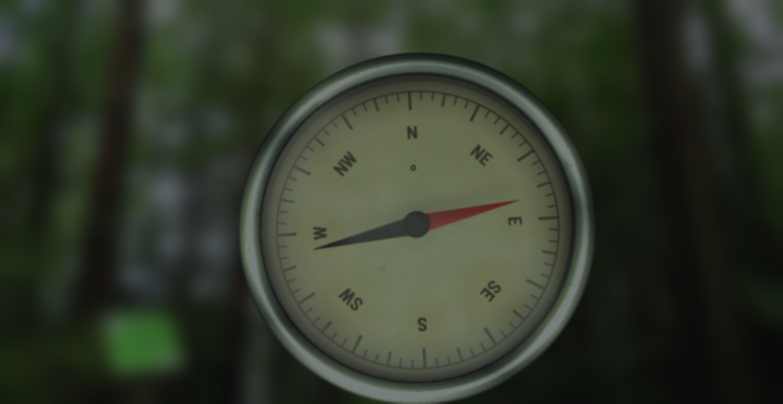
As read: ° 80
